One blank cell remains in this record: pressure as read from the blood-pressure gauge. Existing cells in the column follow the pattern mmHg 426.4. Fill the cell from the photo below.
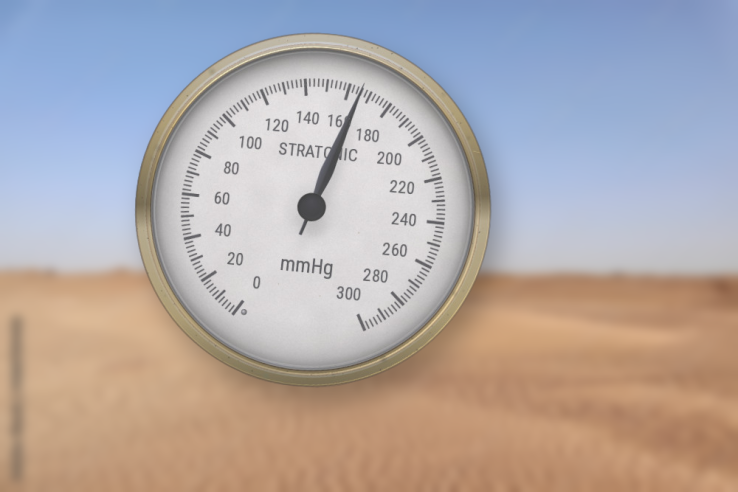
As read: mmHg 166
